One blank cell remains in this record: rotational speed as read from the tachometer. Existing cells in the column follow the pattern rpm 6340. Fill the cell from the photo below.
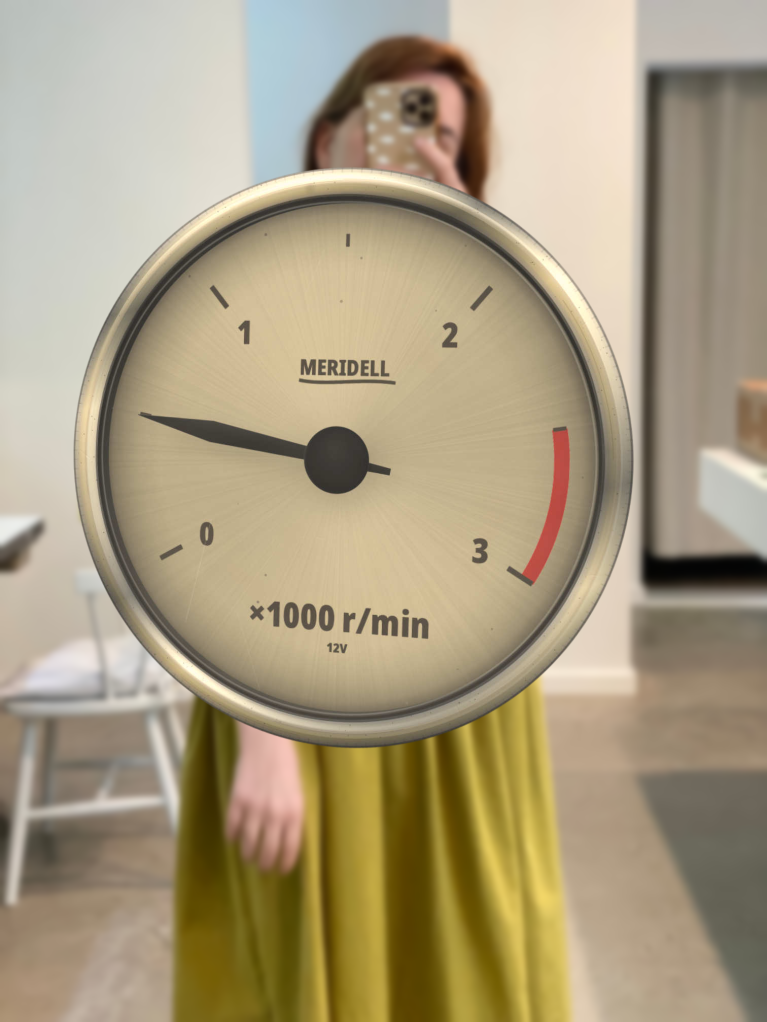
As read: rpm 500
